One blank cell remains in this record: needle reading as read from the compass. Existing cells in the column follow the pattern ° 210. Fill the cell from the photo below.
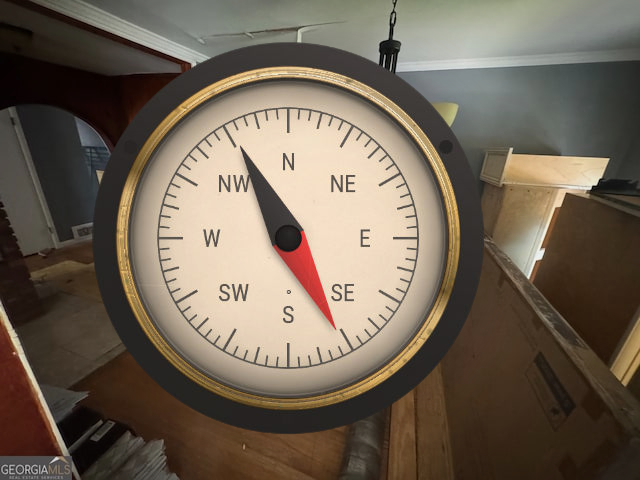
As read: ° 152.5
